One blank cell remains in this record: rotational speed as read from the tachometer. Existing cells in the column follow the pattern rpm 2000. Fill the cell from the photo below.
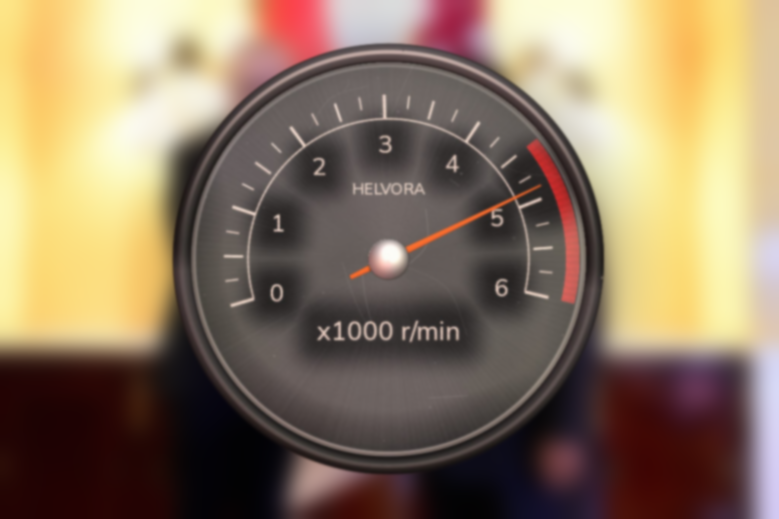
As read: rpm 4875
